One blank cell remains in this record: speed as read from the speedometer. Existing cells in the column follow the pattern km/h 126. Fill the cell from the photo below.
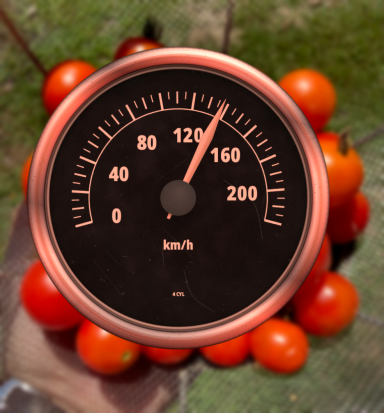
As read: km/h 137.5
